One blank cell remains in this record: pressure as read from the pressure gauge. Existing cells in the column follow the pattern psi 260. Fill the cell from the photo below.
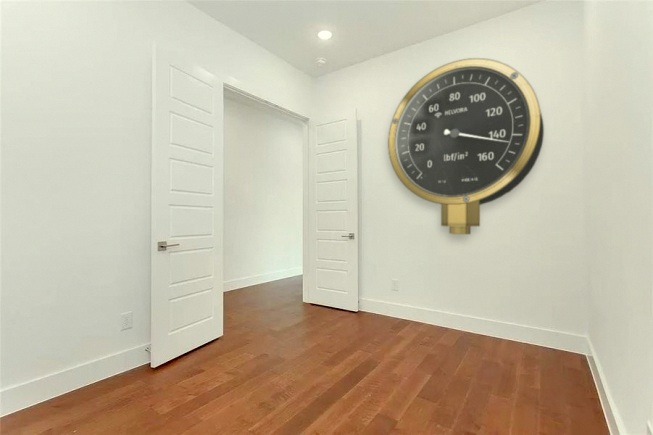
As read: psi 145
